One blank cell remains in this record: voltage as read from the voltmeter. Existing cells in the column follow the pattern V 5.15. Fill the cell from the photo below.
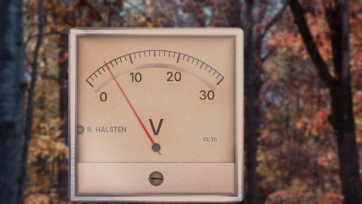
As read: V 5
